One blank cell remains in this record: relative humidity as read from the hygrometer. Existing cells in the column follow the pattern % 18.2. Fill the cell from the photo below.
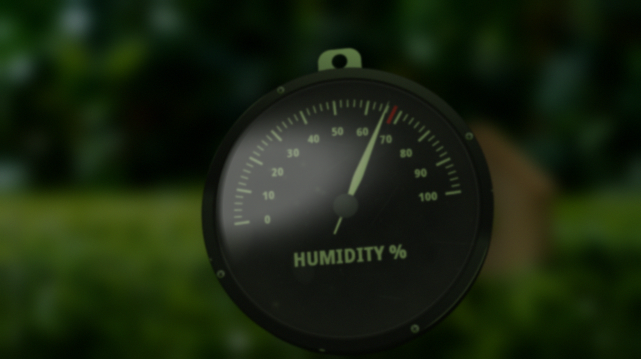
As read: % 66
